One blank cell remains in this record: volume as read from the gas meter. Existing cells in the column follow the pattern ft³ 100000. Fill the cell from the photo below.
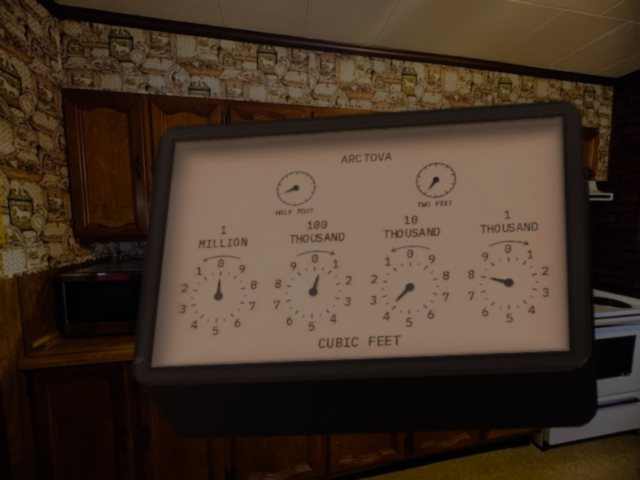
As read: ft³ 3800
